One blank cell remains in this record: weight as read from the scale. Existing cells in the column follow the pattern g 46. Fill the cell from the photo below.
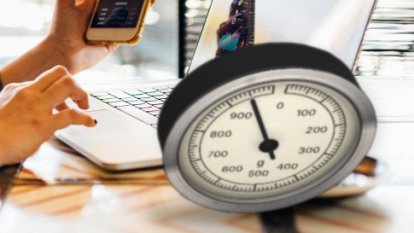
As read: g 950
